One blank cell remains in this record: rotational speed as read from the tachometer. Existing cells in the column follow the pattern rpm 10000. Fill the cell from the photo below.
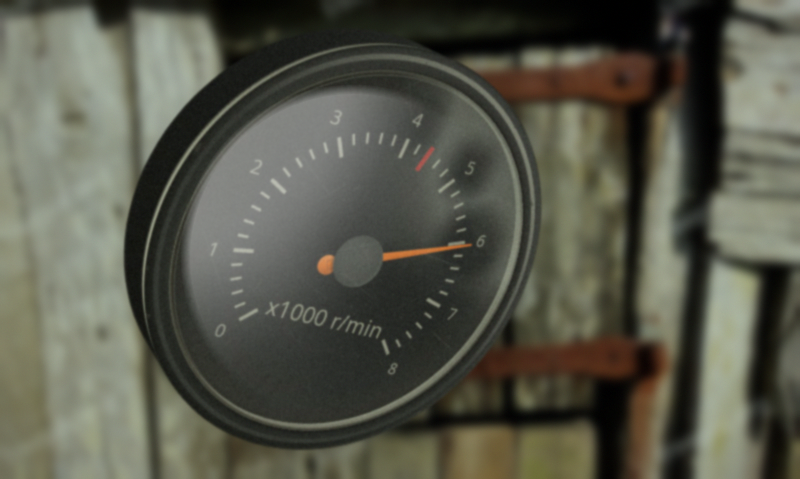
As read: rpm 6000
